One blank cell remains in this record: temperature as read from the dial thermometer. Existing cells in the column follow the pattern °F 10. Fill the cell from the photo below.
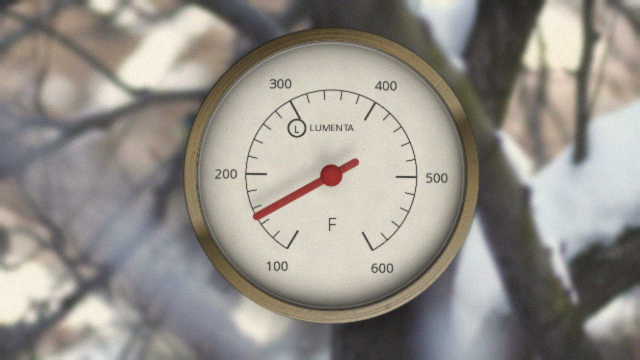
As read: °F 150
